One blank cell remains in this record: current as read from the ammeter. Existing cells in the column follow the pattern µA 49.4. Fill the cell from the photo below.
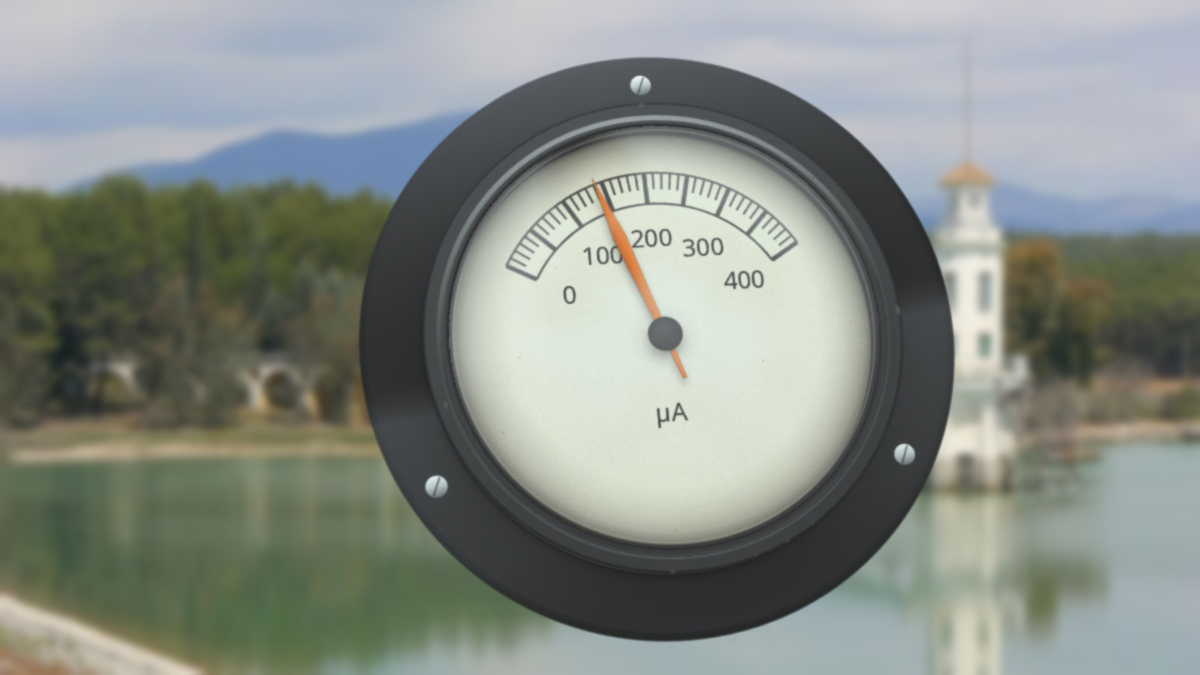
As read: µA 140
